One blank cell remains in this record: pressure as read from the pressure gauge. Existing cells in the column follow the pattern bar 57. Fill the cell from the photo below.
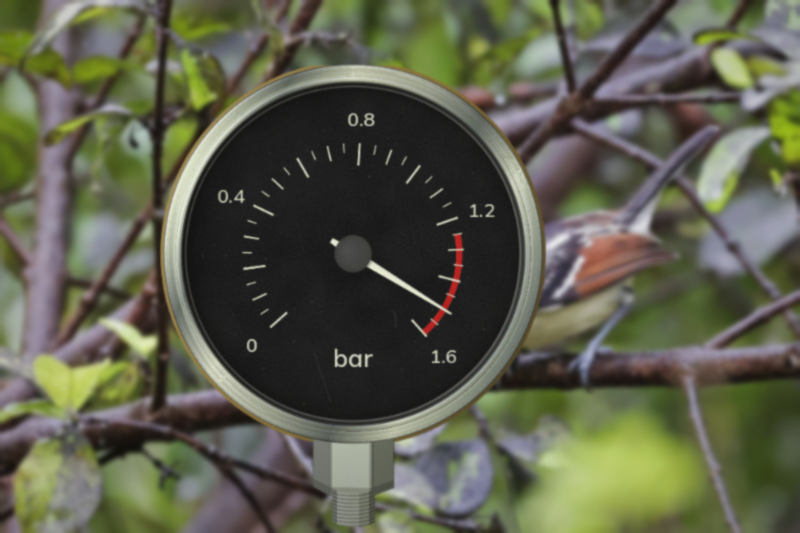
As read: bar 1.5
